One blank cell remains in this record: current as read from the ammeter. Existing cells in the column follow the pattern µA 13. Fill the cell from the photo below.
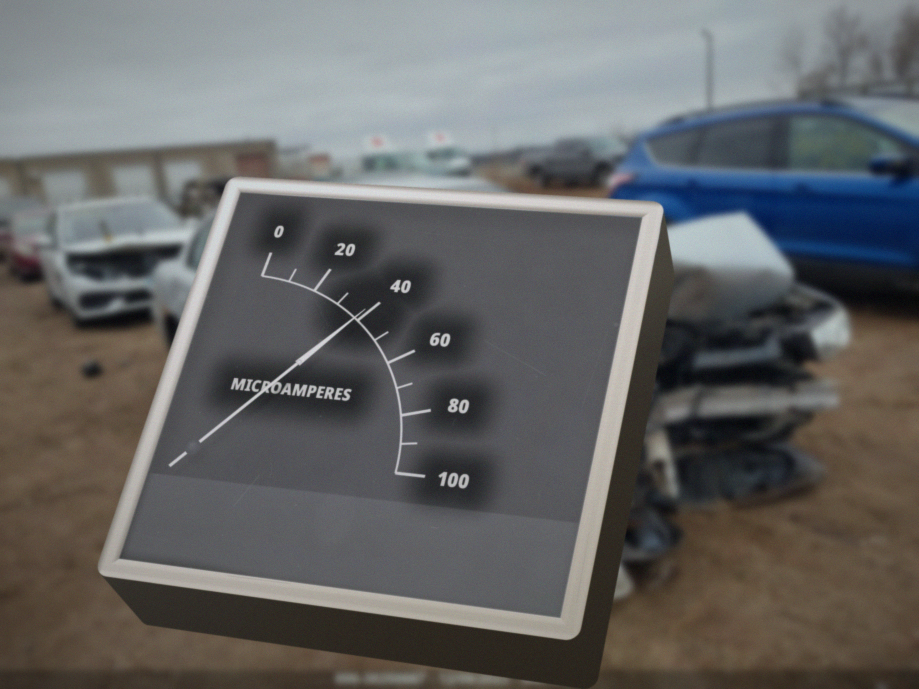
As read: µA 40
